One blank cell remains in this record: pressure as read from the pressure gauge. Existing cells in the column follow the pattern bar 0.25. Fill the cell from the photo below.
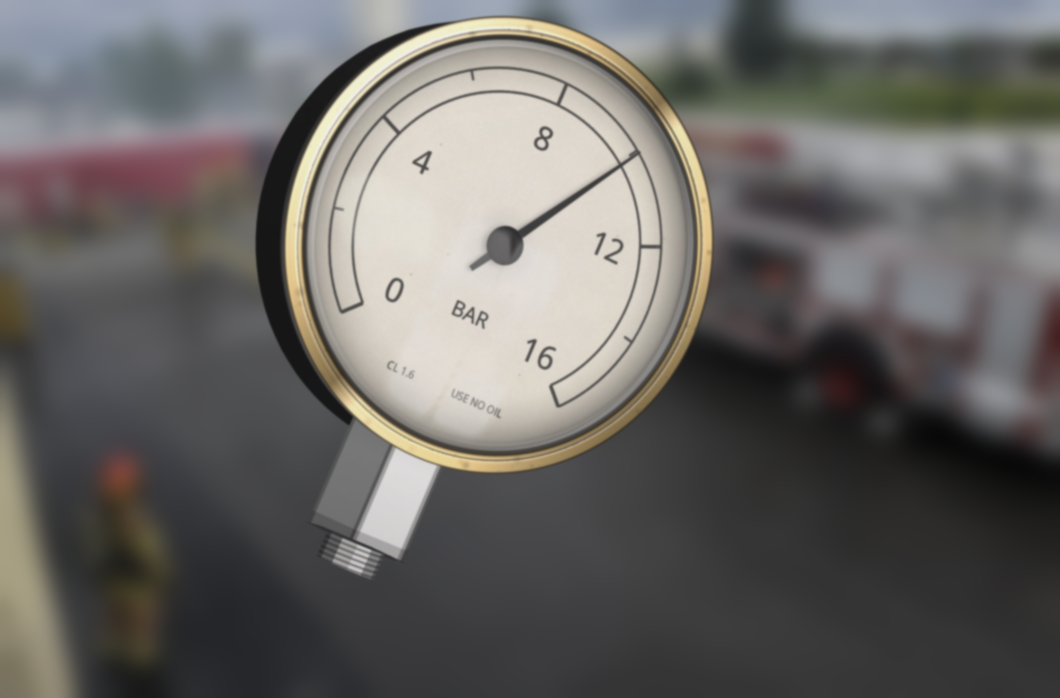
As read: bar 10
